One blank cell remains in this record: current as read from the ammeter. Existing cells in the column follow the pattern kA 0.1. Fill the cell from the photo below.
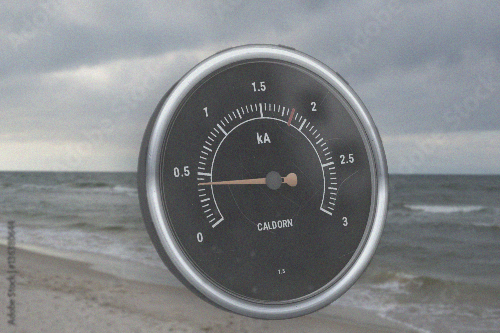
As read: kA 0.4
